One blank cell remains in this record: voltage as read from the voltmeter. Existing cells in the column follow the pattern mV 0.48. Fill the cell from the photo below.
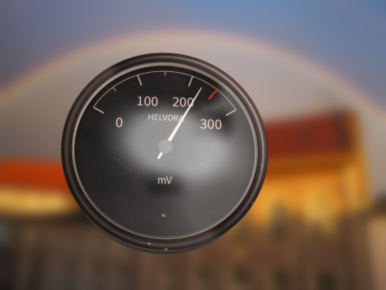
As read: mV 225
